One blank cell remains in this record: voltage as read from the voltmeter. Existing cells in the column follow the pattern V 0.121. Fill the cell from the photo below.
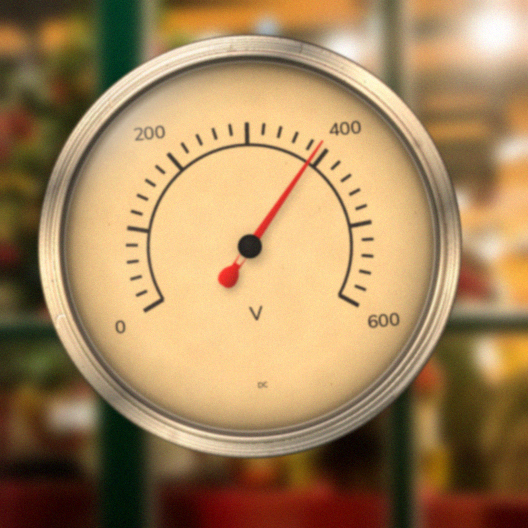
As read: V 390
